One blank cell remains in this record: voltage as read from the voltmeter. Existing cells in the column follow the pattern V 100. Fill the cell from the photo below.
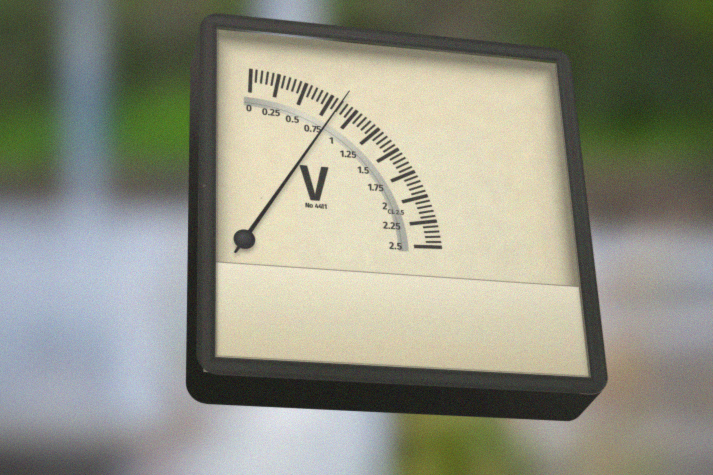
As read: V 0.85
